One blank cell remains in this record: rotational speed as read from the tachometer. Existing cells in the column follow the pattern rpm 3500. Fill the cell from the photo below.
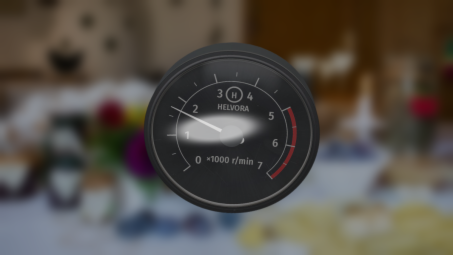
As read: rpm 1750
